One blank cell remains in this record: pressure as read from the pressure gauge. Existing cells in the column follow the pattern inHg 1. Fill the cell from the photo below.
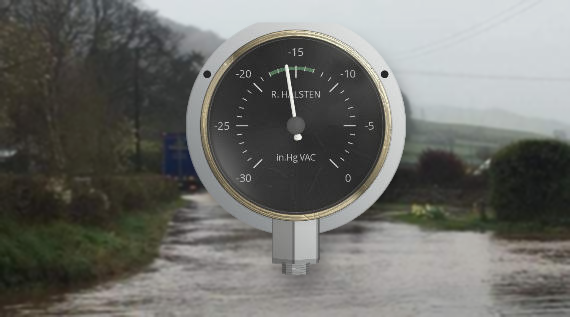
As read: inHg -16
